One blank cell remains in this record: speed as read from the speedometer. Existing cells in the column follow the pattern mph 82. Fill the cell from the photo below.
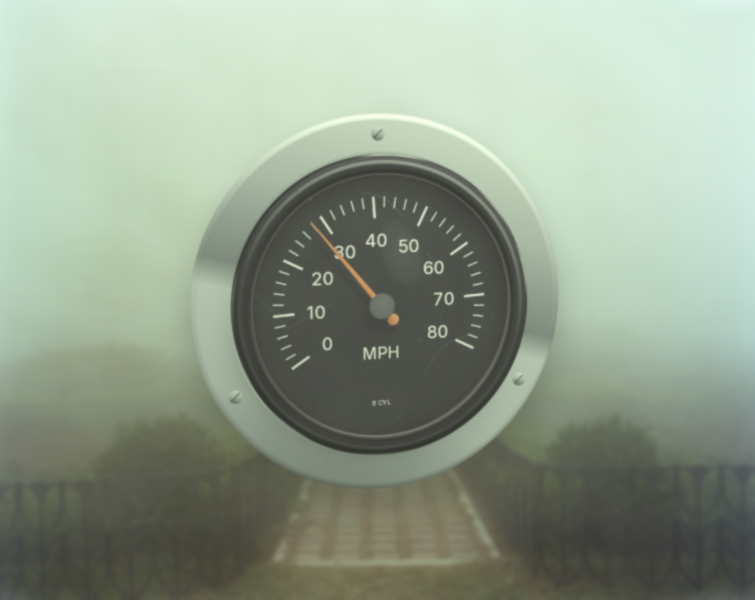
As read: mph 28
